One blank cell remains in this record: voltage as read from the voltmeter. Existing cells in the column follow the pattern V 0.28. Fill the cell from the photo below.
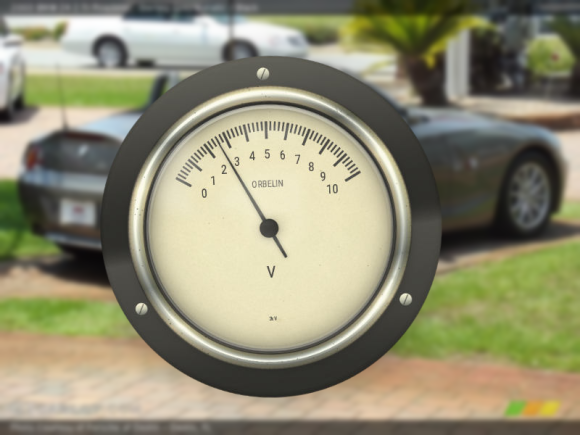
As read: V 2.6
